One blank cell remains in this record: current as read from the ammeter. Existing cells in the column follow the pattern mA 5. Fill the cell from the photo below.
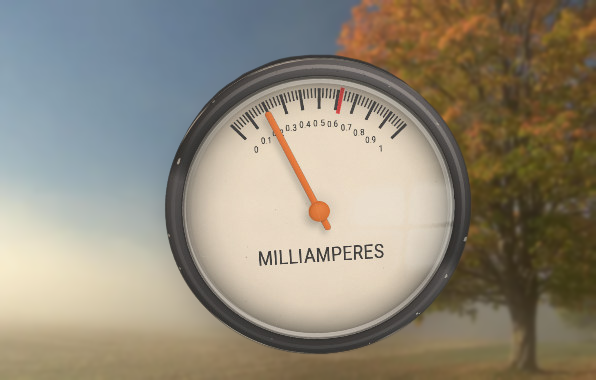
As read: mA 0.2
